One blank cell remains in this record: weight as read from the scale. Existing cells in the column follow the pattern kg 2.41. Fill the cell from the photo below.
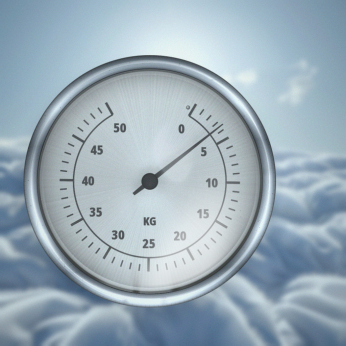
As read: kg 3.5
